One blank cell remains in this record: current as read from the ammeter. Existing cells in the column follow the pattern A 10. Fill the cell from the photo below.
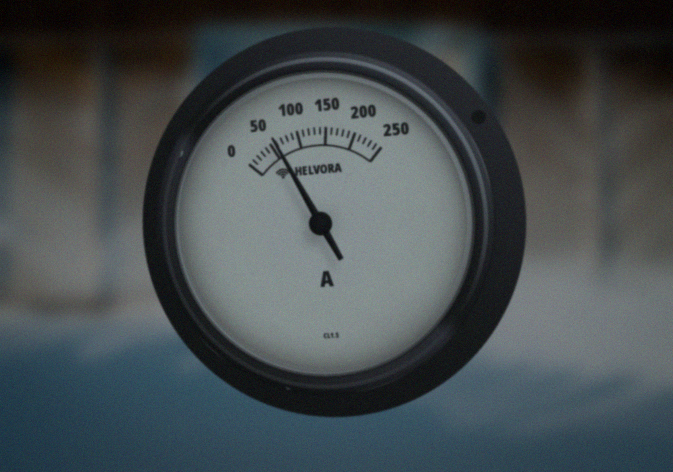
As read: A 60
